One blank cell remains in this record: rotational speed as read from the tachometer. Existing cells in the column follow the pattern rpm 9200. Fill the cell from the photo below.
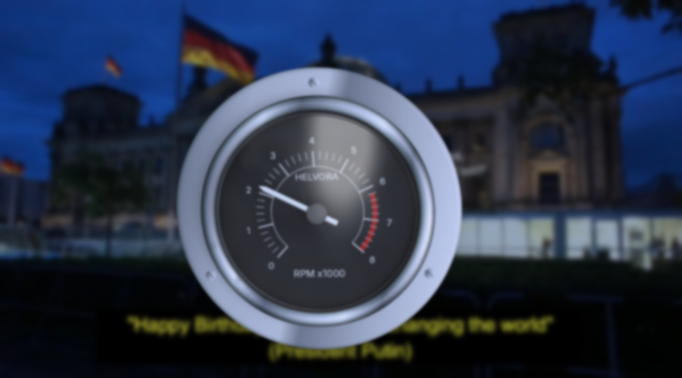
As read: rpm 2200
